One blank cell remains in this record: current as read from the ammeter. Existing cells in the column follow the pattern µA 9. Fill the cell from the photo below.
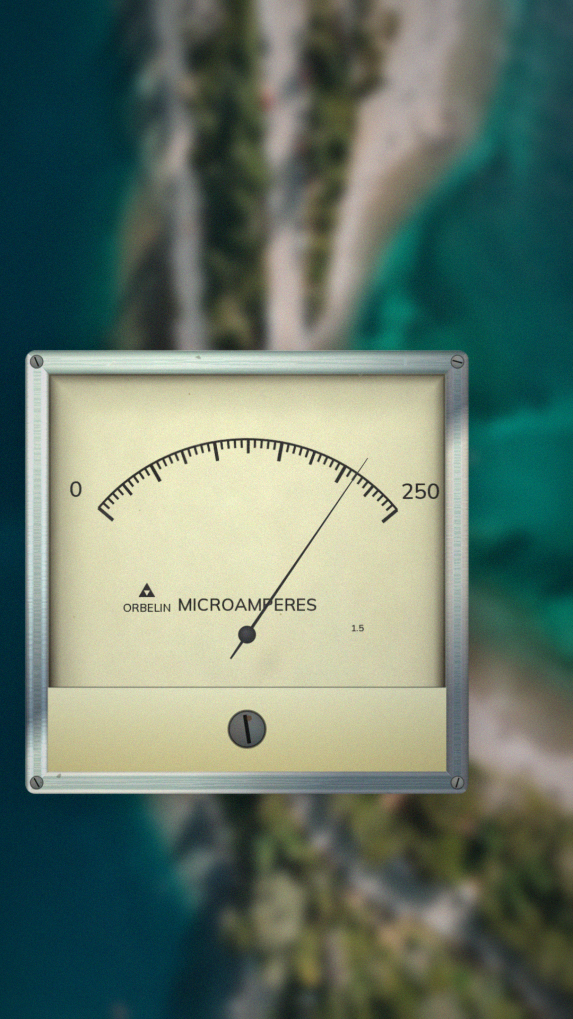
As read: µA 210
